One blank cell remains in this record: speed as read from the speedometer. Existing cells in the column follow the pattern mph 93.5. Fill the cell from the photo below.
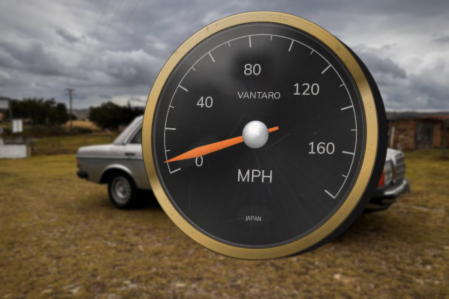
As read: mph 5
